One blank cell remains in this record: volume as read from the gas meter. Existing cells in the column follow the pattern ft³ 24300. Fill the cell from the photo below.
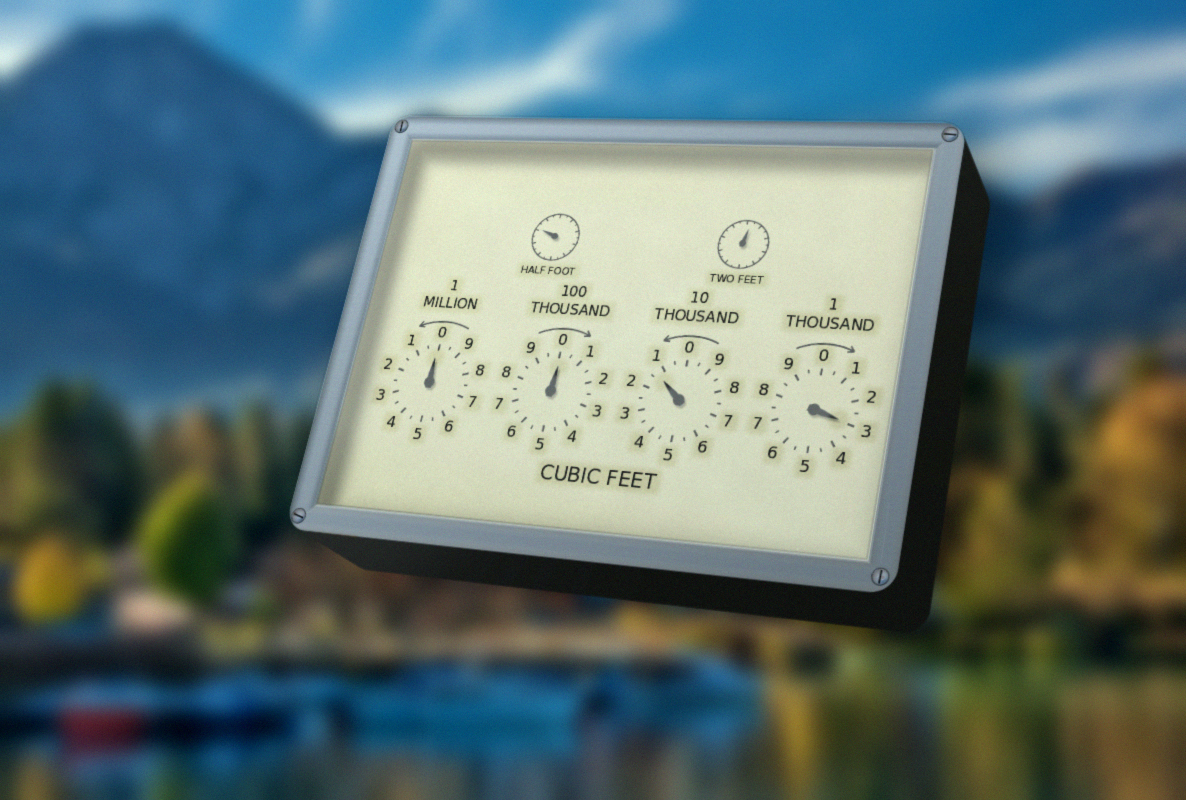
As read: ft³ 1300
